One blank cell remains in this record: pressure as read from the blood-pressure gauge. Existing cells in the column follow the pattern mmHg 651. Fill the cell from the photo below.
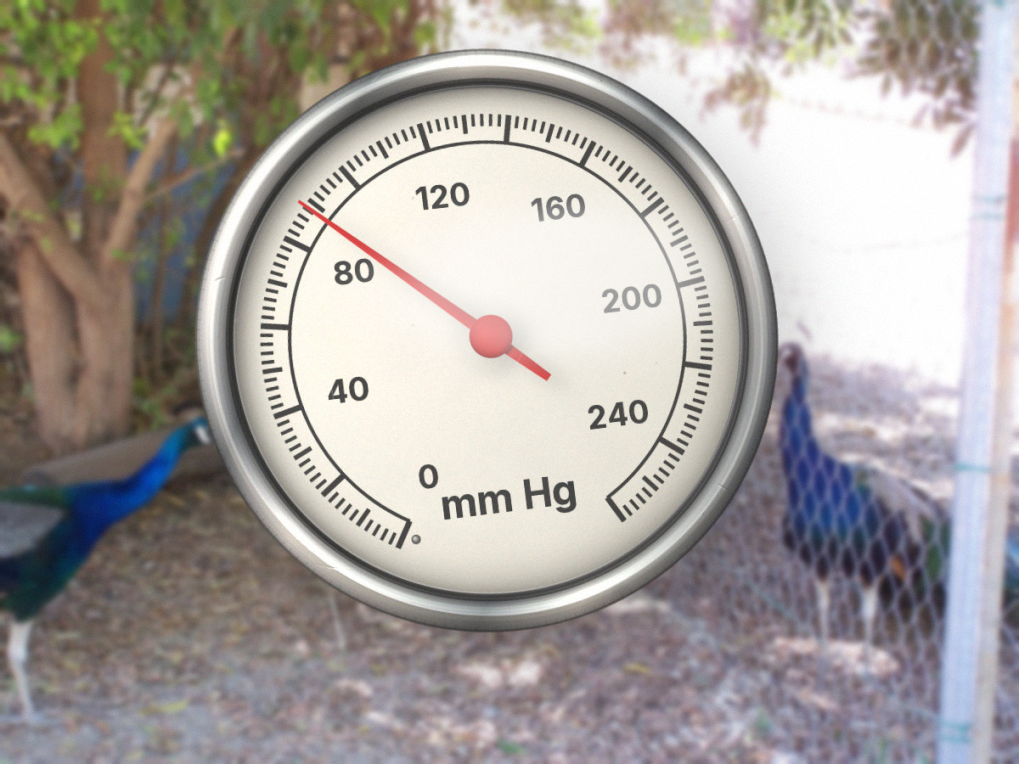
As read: mmHg 88
